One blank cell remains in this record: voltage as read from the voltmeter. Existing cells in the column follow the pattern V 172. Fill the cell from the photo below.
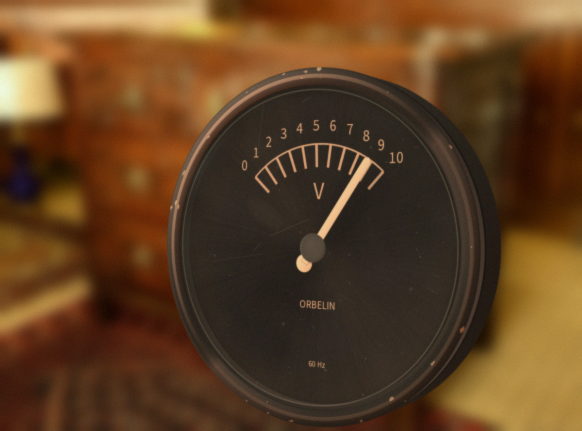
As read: V 9
